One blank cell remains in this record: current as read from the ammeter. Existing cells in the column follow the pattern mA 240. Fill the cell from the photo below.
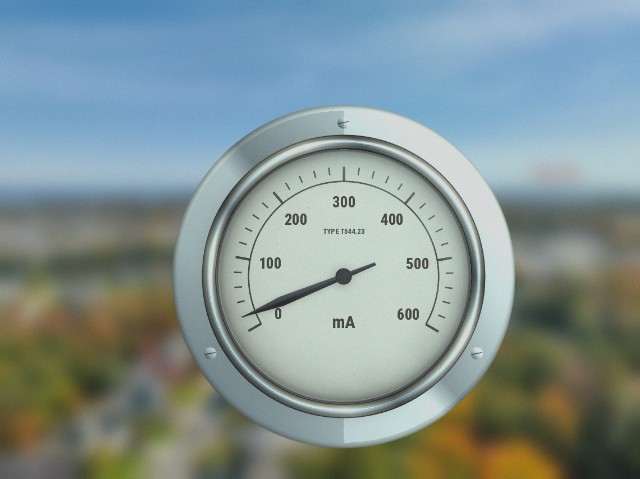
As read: mA 20
